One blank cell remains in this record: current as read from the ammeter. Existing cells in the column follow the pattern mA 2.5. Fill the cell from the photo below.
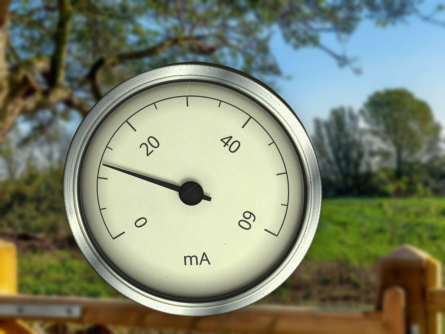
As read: mA 12.5
